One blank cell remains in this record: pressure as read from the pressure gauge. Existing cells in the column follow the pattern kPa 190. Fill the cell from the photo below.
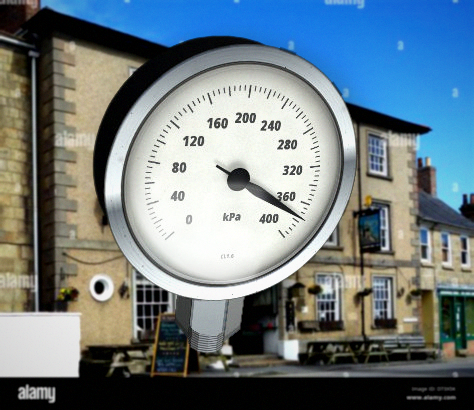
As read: kPa 375
